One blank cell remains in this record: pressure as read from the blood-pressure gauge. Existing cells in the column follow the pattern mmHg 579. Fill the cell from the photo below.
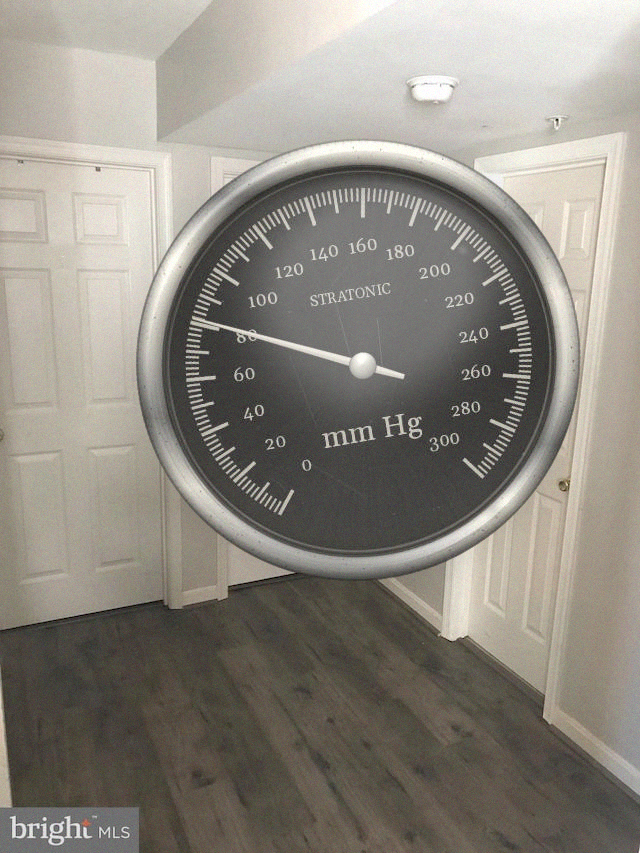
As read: mmHg 82
